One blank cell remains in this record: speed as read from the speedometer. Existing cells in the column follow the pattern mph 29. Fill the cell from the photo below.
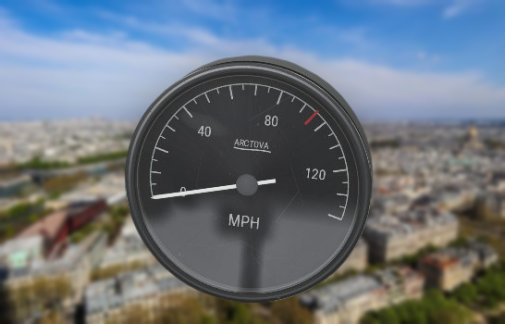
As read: mph 0
